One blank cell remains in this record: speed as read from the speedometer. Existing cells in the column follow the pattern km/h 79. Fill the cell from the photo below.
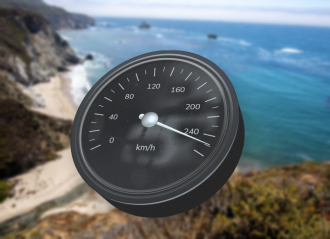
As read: km/h 250
